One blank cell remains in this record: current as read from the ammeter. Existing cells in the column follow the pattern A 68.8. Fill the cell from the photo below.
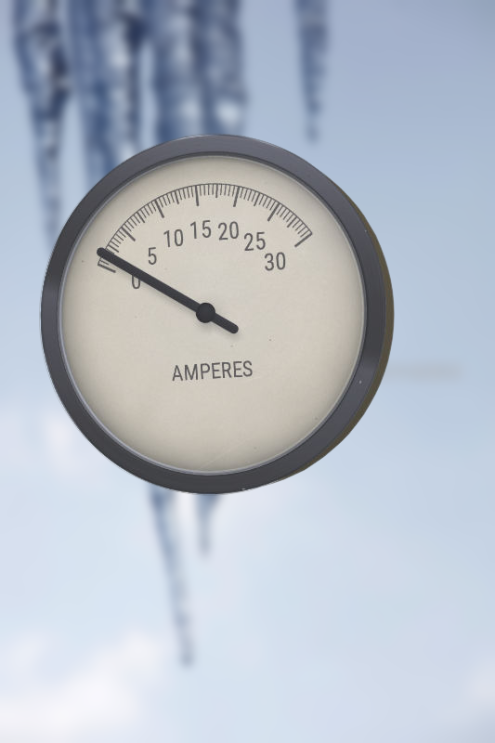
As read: A 1.5
